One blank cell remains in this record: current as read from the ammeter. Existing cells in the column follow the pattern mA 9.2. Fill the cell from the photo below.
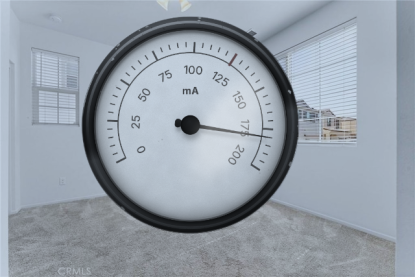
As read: mA 180
